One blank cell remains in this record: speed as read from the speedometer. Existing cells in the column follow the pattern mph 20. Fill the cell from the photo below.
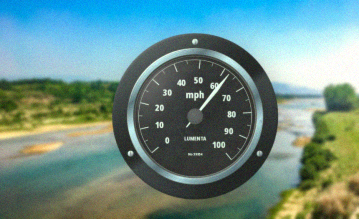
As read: mph 62.5
